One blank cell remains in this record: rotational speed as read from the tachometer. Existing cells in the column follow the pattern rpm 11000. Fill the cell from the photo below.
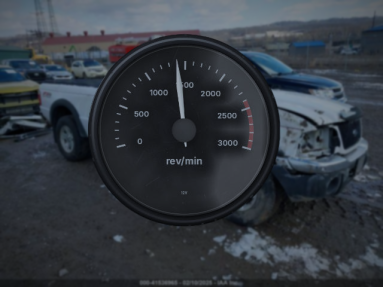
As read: rpm 1400
